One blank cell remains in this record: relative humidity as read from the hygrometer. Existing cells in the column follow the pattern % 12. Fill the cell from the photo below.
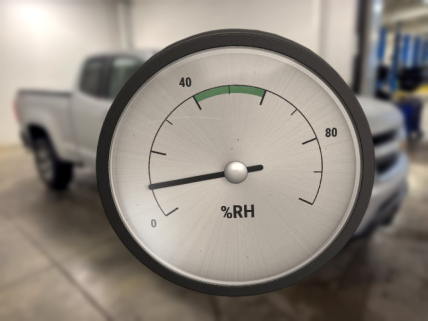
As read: % 10
